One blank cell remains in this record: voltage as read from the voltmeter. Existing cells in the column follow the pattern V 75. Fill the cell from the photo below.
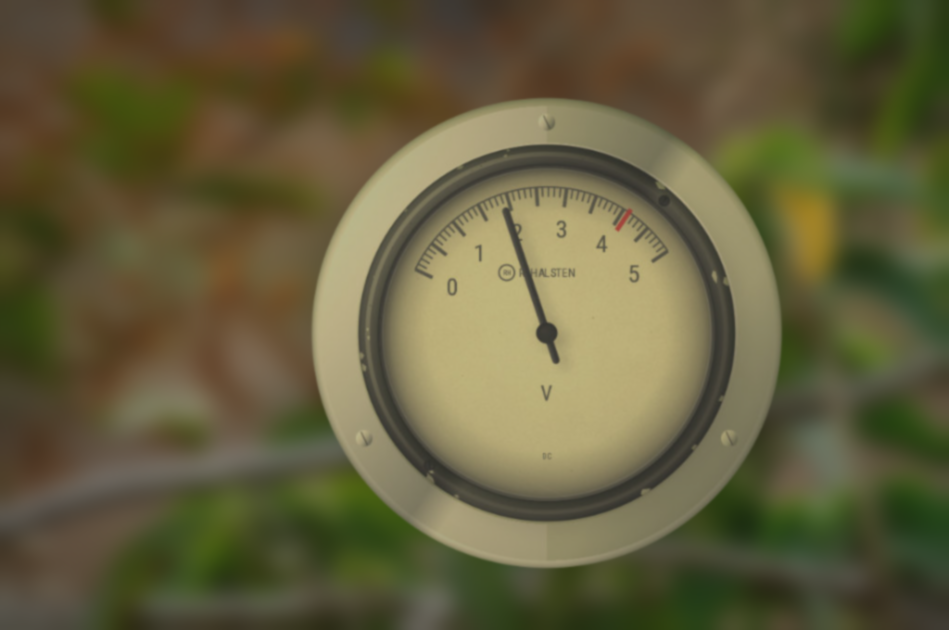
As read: V 1.9
